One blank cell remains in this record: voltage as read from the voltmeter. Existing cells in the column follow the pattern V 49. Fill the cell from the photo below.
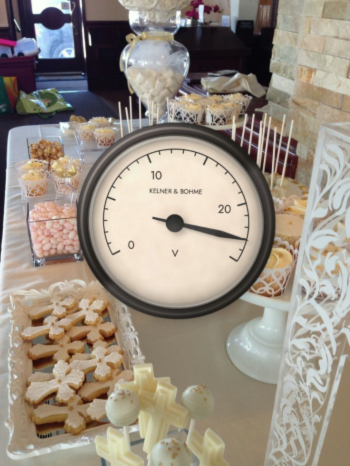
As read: V 23
